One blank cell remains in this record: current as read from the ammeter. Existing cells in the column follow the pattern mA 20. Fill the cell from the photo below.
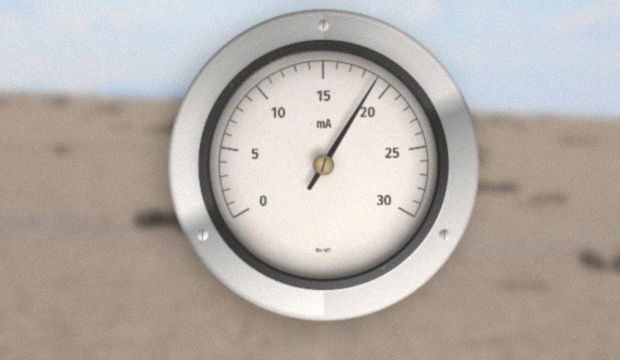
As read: mA 19
